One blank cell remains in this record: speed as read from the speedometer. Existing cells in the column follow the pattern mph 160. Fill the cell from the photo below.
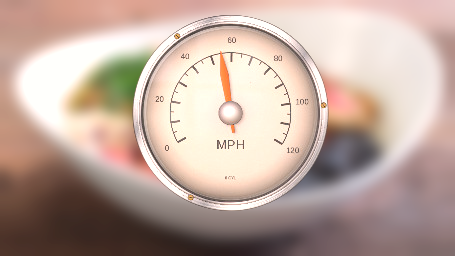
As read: mph 55
